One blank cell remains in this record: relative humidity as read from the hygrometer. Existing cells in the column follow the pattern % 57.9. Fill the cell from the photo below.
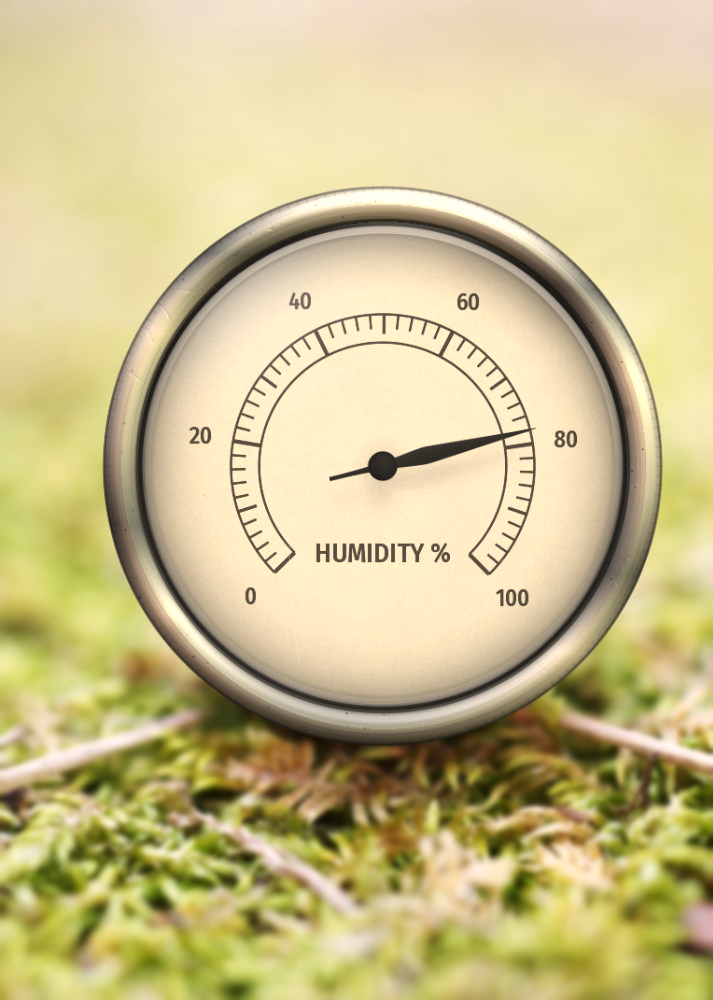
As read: % 78
